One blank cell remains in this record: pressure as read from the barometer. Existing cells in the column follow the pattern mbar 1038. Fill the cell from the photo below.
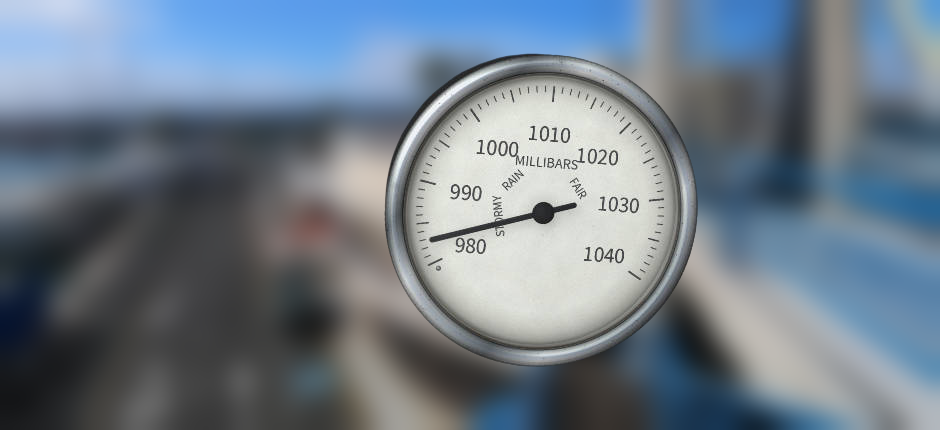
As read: mbar 983
